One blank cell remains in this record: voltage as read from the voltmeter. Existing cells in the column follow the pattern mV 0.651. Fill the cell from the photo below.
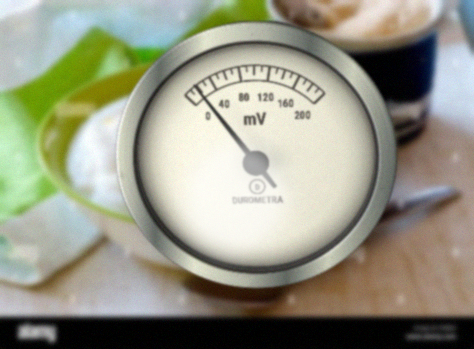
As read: mV 20
